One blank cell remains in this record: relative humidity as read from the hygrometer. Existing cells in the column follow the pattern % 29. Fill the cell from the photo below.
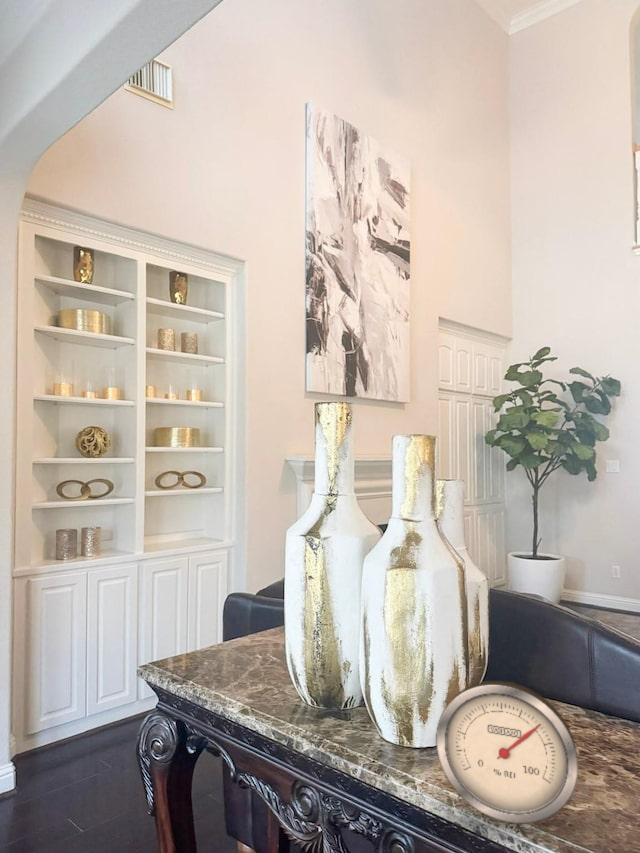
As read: % 70
